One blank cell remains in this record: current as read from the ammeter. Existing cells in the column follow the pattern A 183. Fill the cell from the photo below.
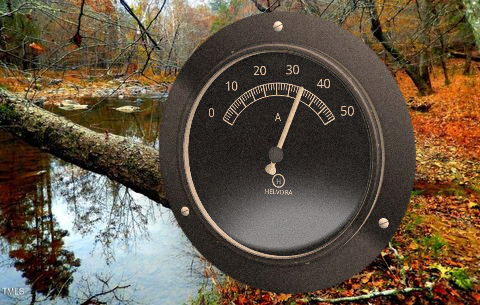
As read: A 35
